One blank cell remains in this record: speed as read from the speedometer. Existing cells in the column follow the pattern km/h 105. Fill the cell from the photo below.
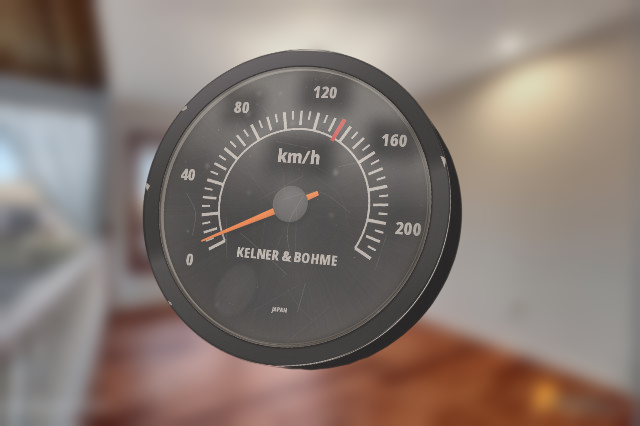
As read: km/h 5
